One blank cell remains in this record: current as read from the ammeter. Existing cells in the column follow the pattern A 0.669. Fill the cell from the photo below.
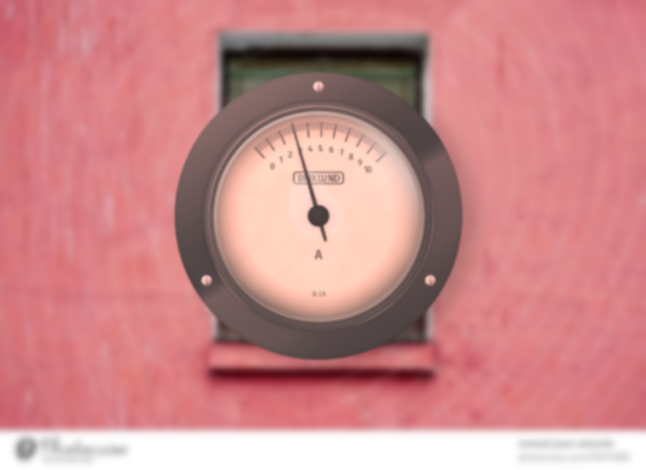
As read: A 3
